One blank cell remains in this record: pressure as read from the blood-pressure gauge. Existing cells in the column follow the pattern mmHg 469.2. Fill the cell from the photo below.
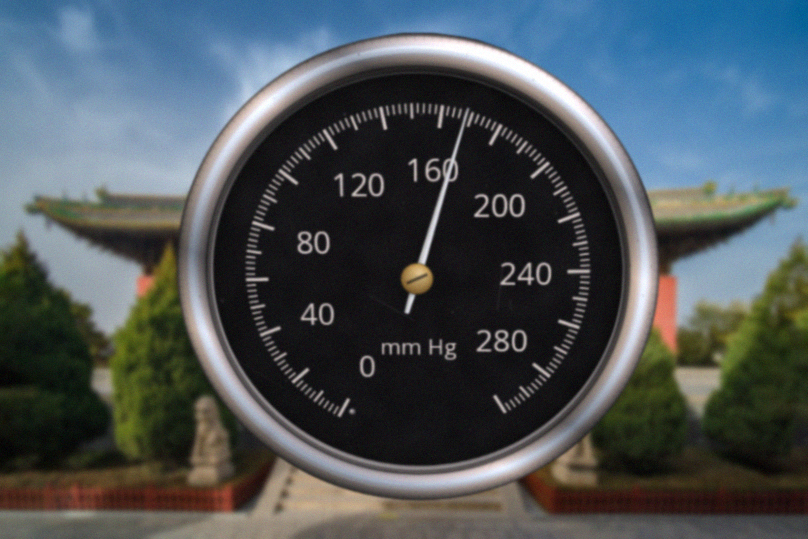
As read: mmHg 168
